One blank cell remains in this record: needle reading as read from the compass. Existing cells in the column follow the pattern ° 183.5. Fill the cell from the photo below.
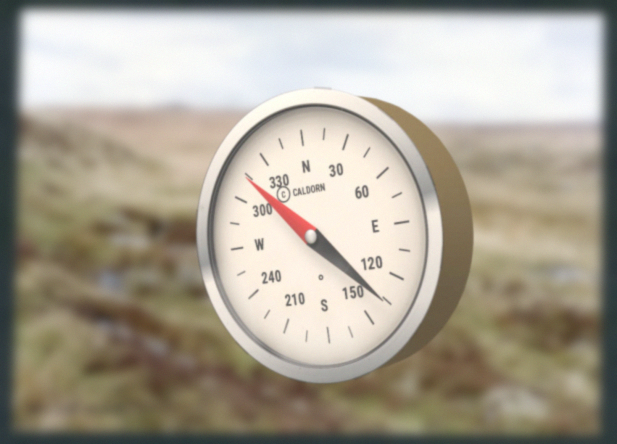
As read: ° 315
